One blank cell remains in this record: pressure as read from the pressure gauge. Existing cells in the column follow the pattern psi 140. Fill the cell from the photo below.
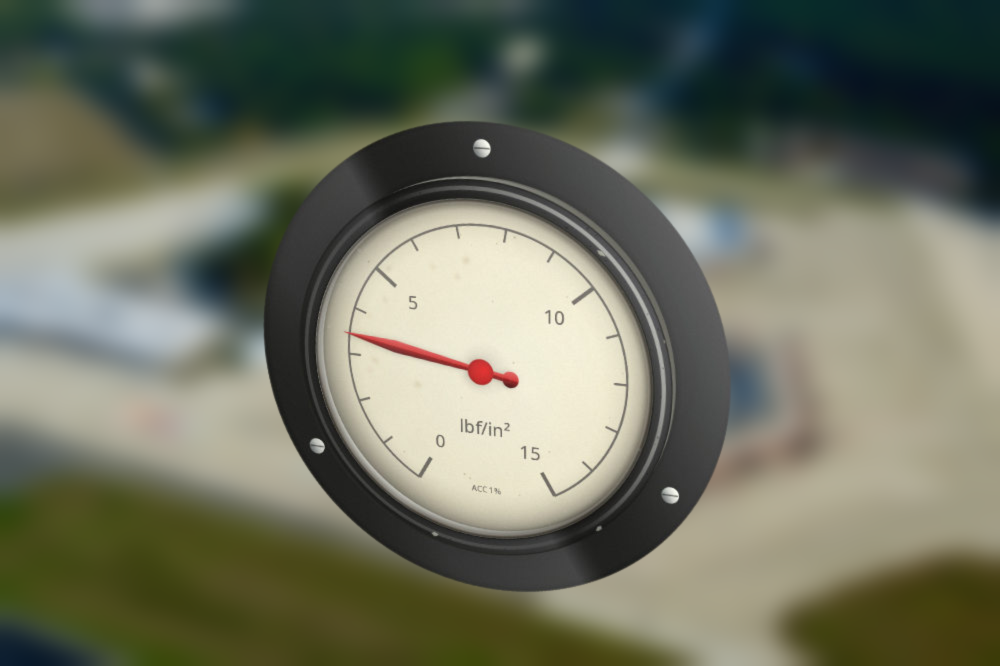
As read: psi 3.5
